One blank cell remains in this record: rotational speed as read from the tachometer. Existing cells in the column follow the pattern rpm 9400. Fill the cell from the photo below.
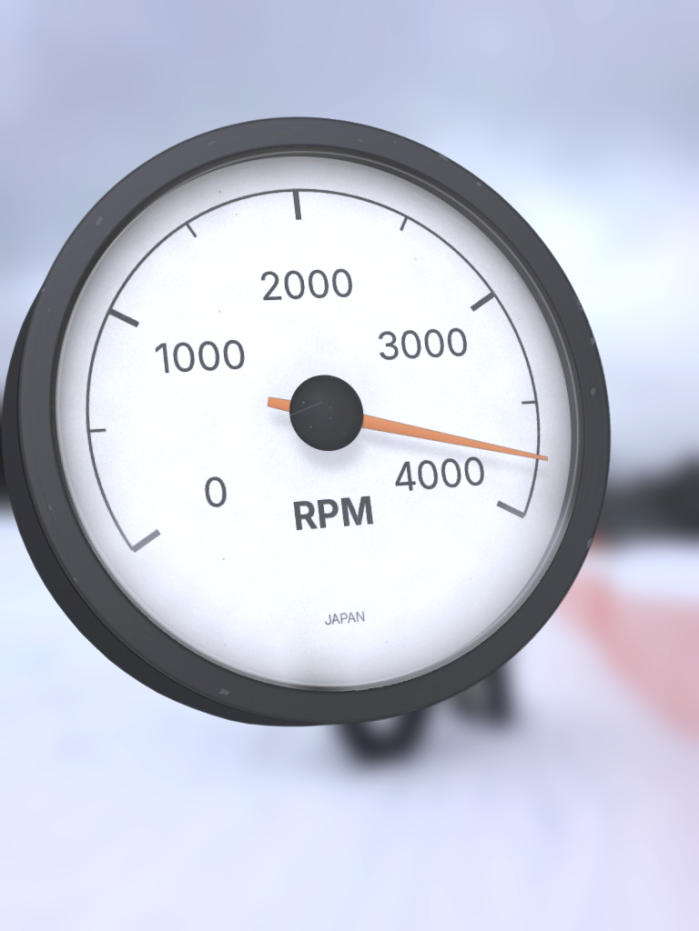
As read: rpm 3750
